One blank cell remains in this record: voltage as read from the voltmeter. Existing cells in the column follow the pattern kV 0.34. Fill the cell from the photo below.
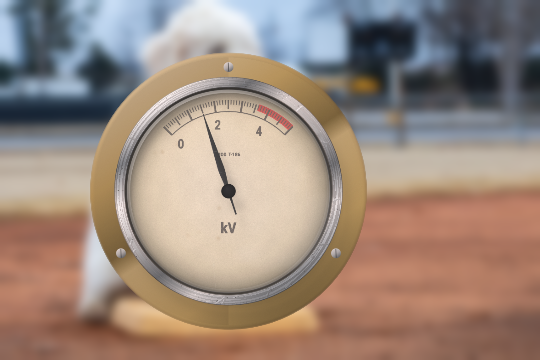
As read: kV 1.5
